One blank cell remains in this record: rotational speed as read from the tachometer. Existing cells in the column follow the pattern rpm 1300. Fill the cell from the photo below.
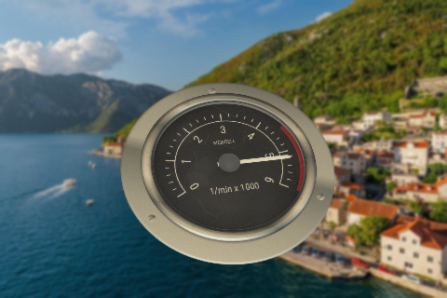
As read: rpm 5200
